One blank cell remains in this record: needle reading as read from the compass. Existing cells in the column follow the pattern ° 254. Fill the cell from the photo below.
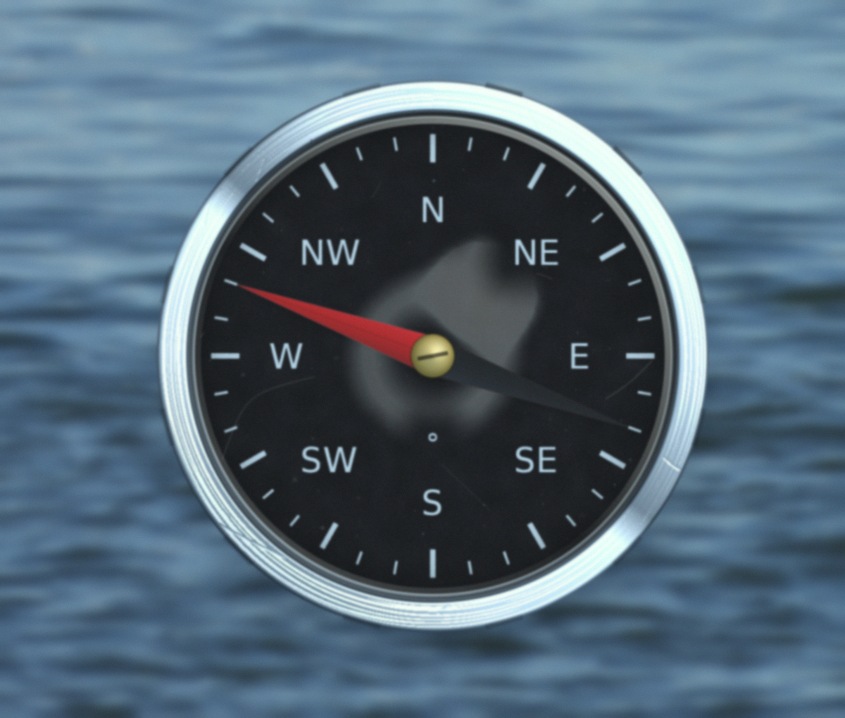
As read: ° 290
